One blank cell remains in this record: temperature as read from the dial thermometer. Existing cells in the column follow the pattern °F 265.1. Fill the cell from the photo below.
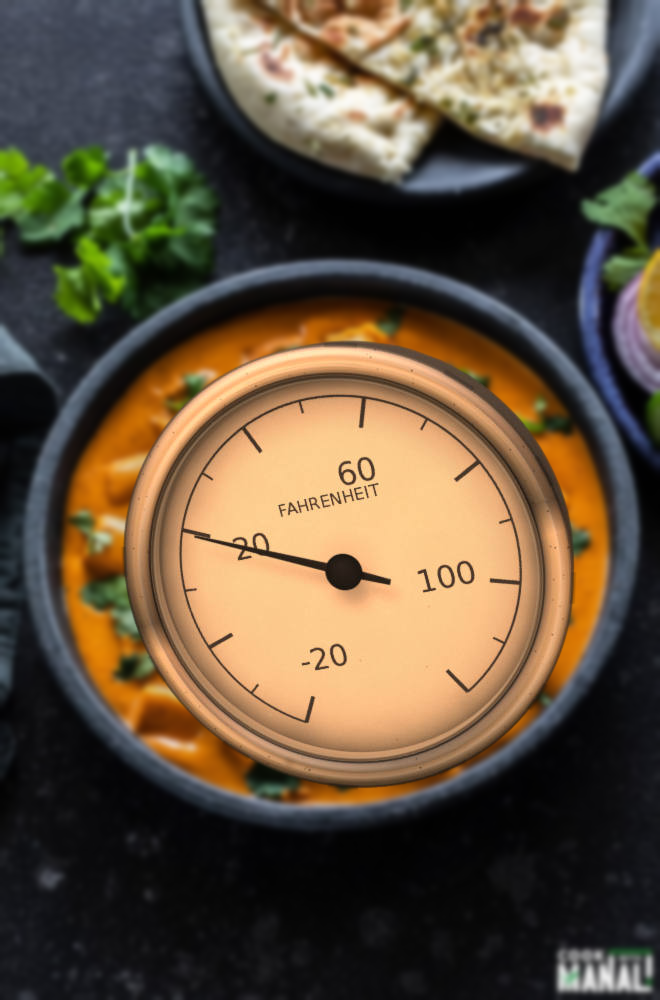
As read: °F 20
